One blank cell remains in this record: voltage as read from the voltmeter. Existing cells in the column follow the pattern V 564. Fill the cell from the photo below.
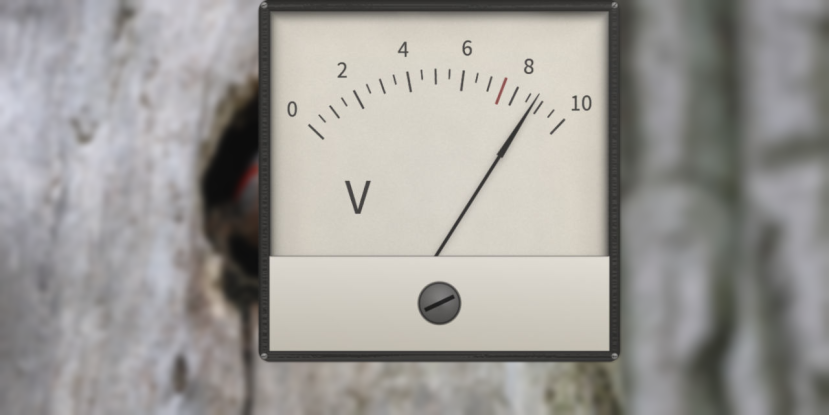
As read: V 8.75
